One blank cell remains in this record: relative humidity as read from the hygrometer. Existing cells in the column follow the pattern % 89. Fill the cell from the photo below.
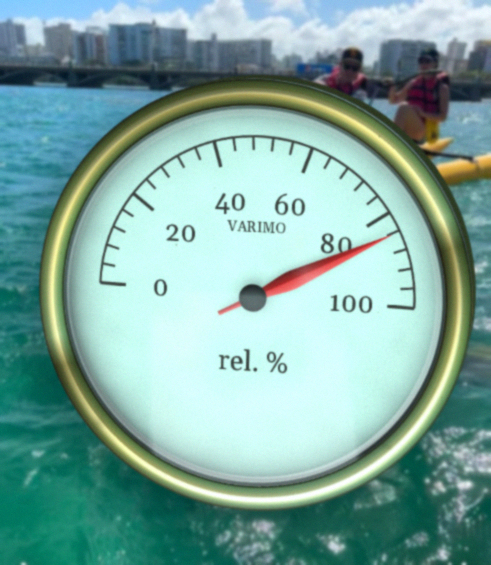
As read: % 84
